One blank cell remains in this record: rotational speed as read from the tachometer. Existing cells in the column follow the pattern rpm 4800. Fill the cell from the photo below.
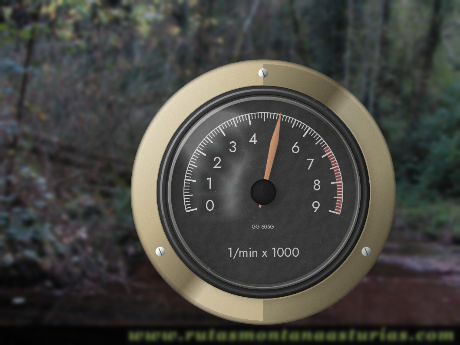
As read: rpm 5000
